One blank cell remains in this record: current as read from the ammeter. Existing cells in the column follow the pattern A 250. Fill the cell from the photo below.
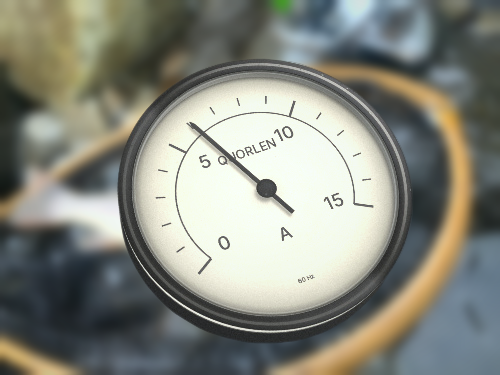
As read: A 6
